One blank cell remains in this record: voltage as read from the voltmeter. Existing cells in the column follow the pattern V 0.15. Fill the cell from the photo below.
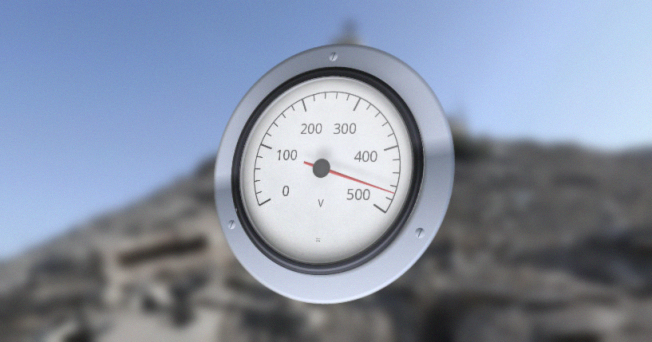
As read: V 470
